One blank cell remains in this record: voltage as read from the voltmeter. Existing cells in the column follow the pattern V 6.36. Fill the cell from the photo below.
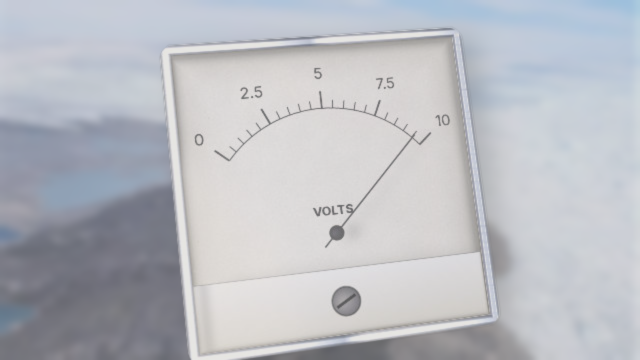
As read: V 9.5
